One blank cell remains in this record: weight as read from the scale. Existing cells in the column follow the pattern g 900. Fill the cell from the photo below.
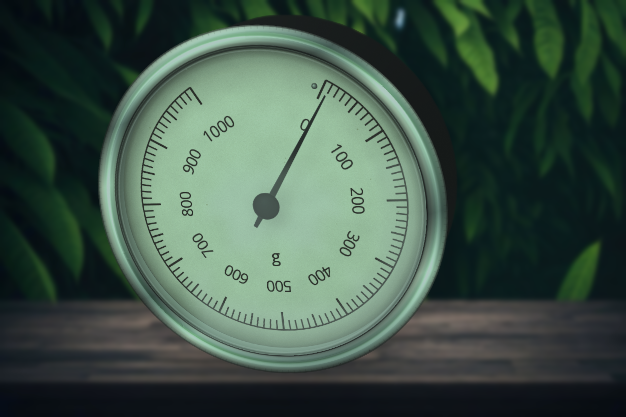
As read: g 10
